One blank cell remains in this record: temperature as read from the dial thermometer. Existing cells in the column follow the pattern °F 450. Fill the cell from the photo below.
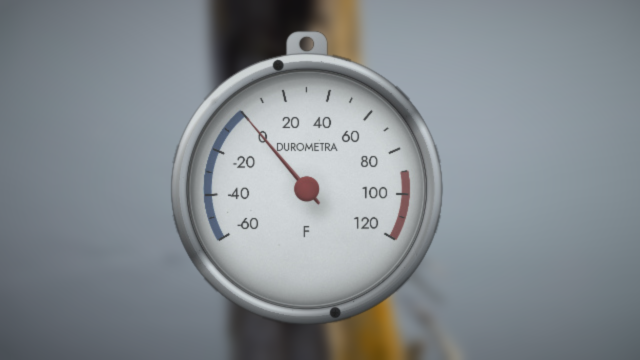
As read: °F 0
